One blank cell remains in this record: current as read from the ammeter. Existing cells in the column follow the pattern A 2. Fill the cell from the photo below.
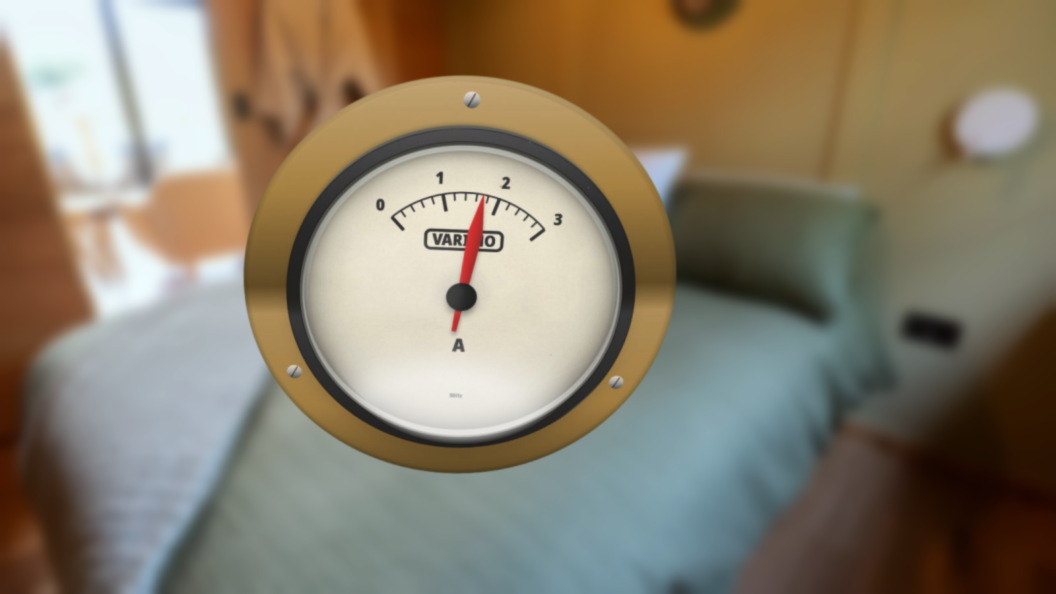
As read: A 1.7
